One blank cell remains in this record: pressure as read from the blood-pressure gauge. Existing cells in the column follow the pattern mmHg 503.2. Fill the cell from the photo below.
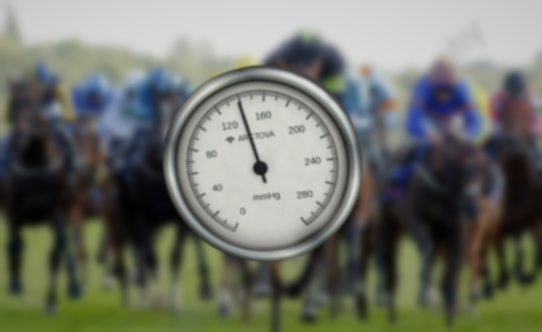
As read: mmHg 140
